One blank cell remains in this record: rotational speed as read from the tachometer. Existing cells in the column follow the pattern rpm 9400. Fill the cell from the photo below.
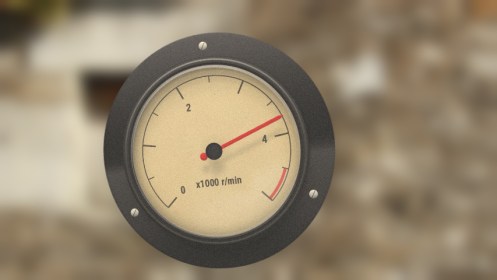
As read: rpm 3750
